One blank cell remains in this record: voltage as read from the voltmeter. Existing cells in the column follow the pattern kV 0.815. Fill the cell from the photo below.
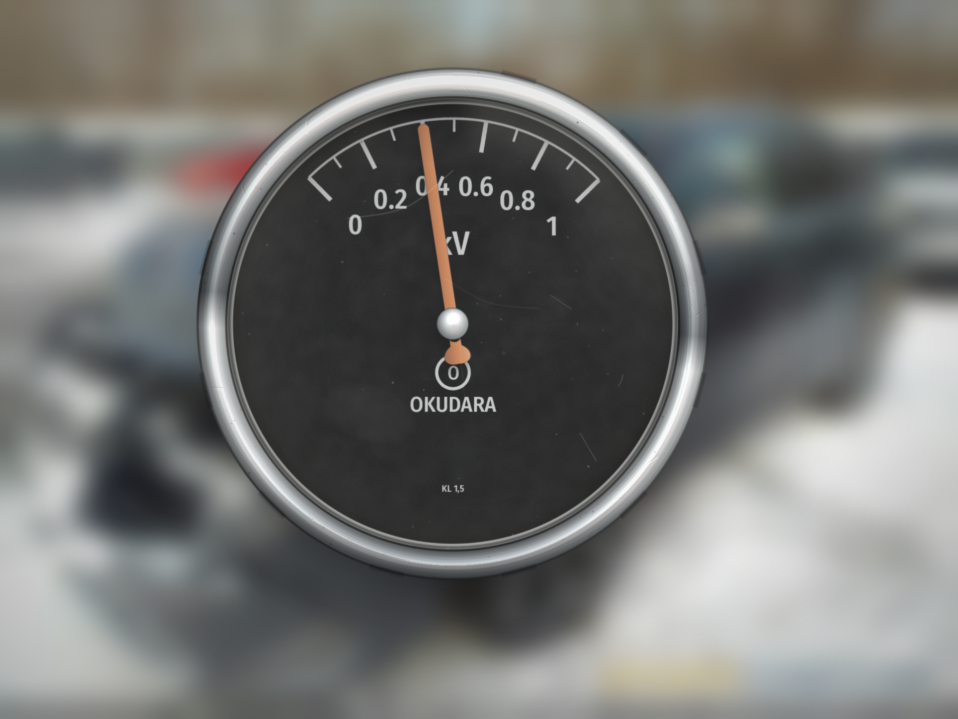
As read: kV 0.4
